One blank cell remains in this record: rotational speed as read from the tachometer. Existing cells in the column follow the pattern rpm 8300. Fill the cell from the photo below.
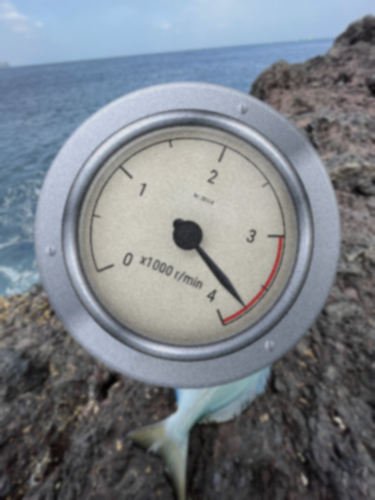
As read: rpm 3750
